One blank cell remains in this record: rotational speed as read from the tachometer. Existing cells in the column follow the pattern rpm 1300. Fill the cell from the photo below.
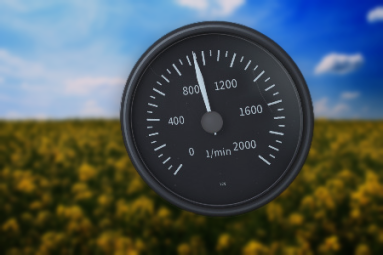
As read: rpm 950
